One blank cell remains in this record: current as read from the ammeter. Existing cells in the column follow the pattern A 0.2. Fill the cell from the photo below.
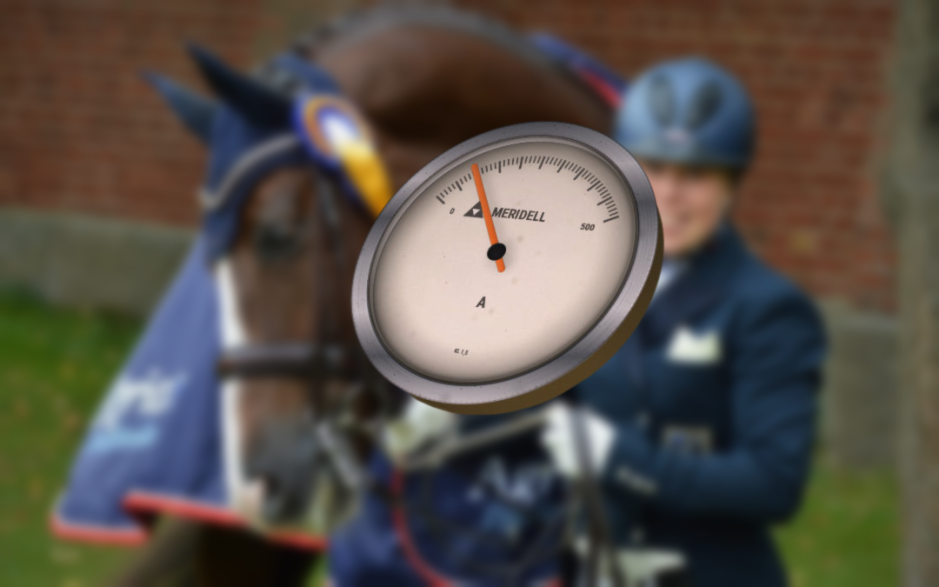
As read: A 100
